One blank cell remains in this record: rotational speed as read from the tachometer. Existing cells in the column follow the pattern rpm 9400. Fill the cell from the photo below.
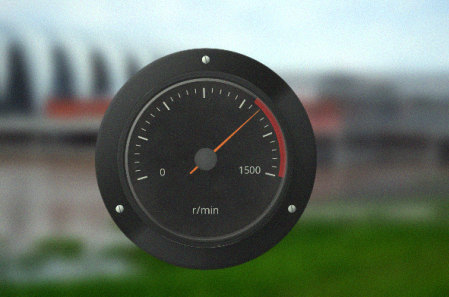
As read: rpm 1100
